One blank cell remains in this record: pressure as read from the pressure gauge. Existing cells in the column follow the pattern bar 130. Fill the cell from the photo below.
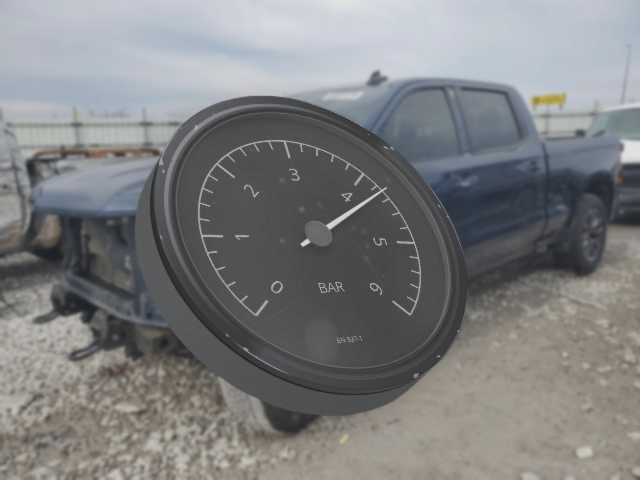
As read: bar 4.3
